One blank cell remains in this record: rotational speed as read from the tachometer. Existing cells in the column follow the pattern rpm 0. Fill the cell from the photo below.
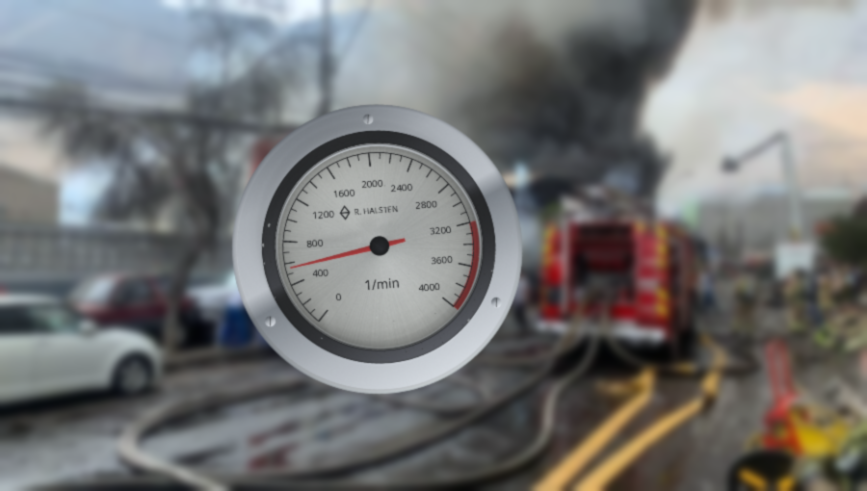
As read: rpm 550
